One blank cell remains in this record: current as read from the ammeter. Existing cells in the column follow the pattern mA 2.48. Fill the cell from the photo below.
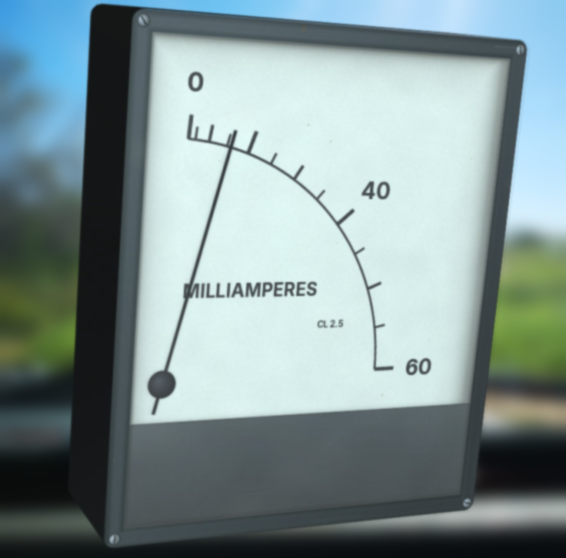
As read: mA 15
